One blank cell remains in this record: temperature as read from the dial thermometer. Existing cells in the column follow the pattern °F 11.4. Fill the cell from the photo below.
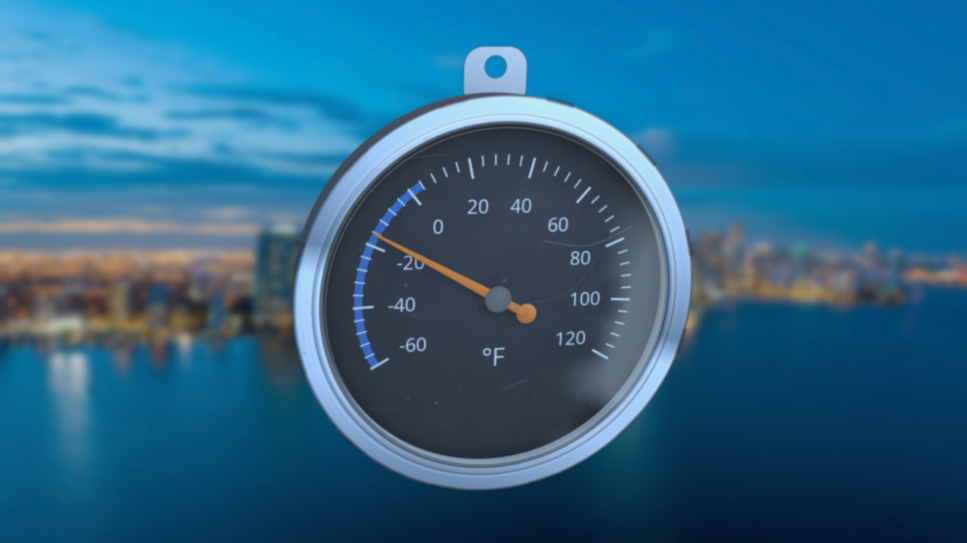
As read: °F -16
